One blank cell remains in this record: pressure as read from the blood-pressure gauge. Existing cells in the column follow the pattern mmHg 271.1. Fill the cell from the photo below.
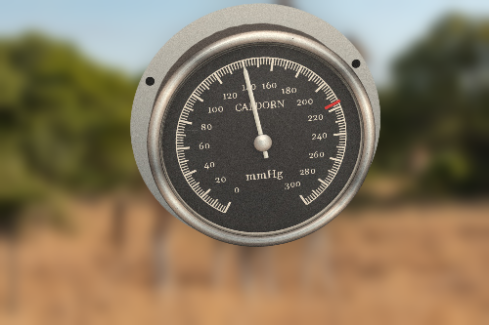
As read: mmHg 140
